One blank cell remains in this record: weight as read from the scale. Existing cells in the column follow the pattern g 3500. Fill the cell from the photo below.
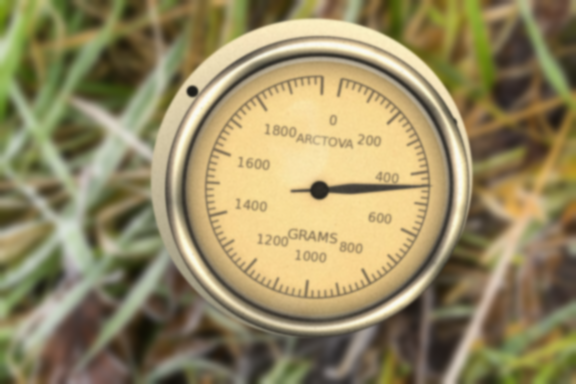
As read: g 440
